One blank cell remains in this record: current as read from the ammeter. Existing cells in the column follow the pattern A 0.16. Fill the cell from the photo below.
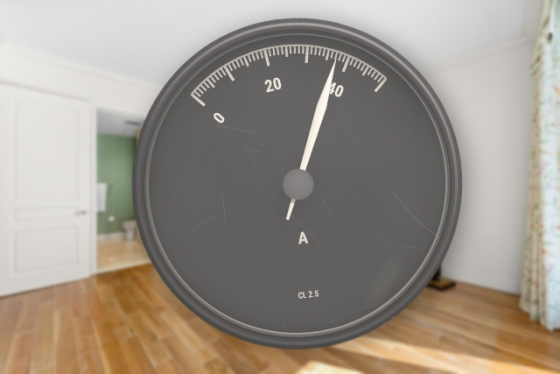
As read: A 37
